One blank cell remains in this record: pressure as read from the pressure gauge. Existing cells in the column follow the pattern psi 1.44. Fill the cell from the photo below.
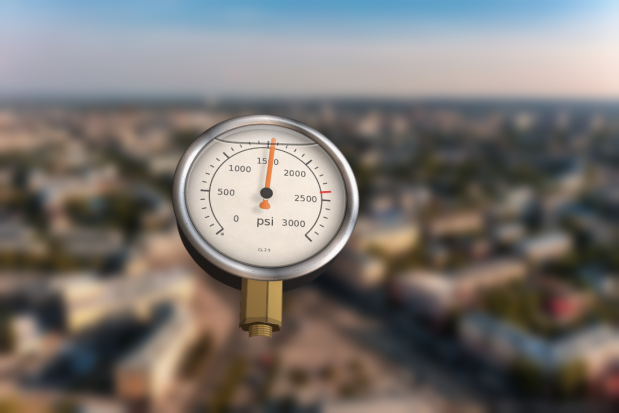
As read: psi 1550
